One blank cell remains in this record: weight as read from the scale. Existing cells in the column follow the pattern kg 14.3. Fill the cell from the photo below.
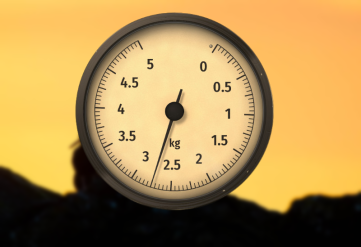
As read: kg 2.75
